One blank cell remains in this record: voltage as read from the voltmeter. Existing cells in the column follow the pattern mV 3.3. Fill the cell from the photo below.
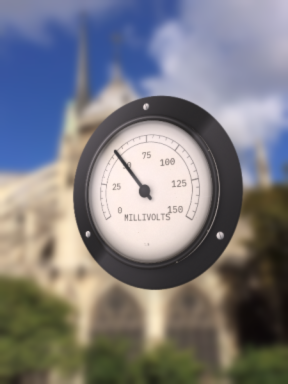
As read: mV 50
